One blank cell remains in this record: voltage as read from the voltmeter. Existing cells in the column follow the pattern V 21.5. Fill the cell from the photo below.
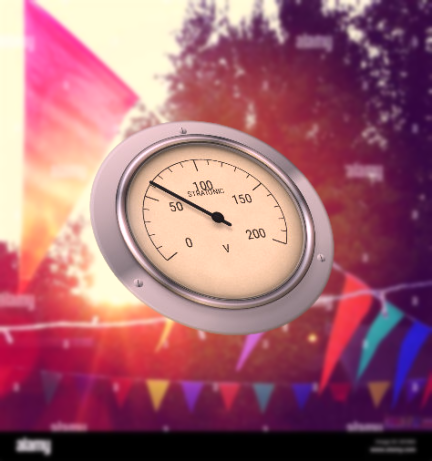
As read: V 60
